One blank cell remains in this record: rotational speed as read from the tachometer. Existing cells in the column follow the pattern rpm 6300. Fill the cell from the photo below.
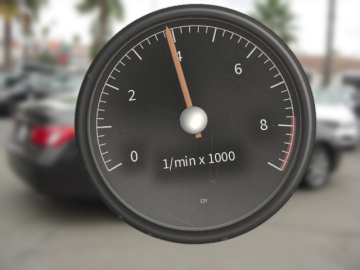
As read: rpm 3900
